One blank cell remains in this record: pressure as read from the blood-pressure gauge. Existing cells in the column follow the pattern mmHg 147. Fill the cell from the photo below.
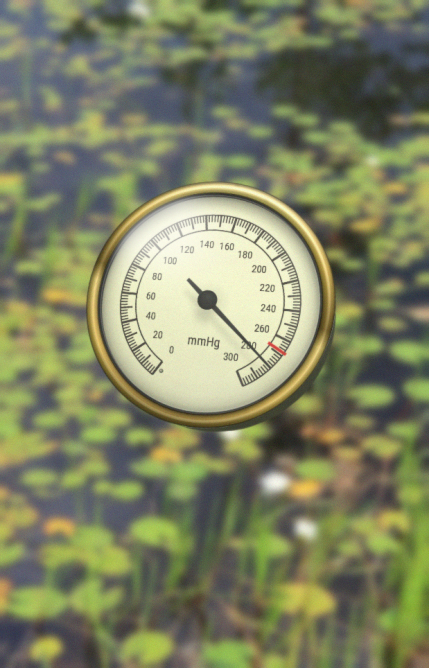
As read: mmHg 280
